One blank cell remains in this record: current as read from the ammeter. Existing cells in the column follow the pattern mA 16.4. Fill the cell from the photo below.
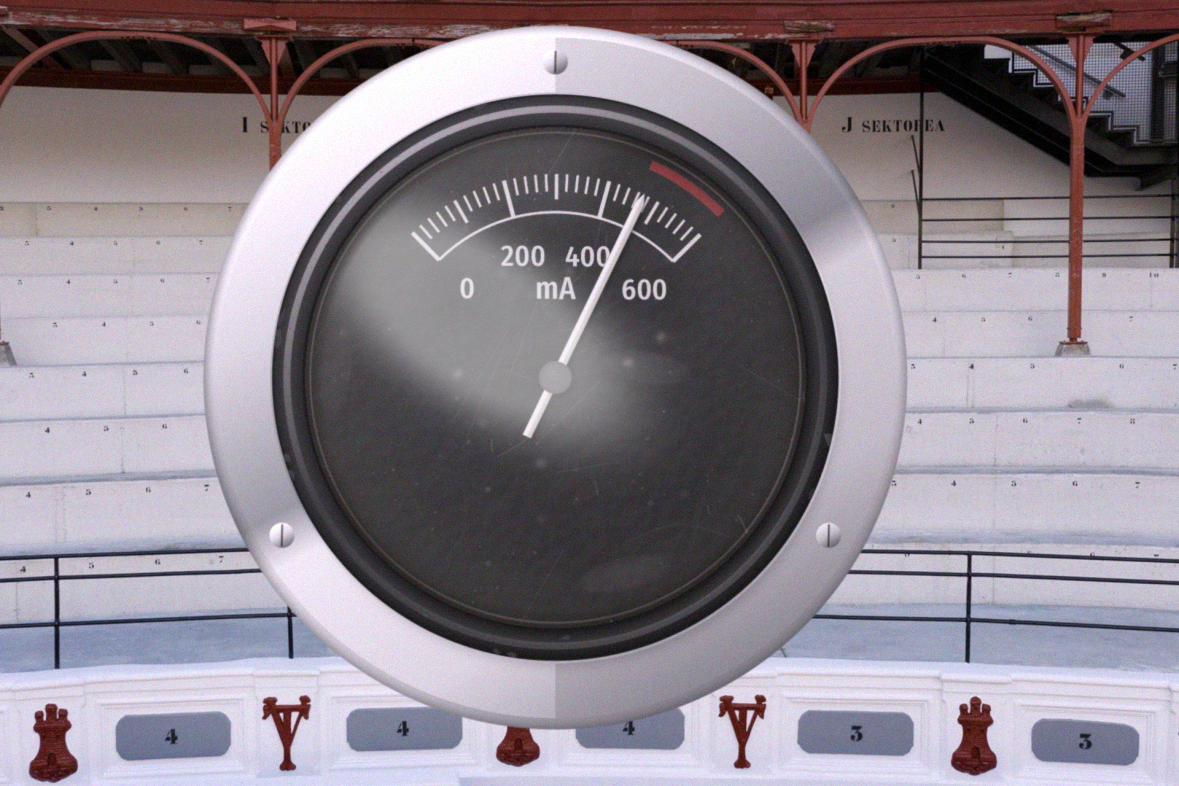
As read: mA 470
